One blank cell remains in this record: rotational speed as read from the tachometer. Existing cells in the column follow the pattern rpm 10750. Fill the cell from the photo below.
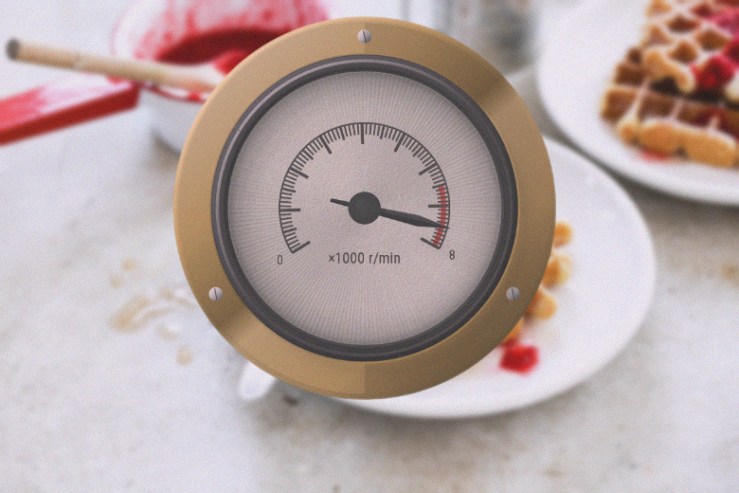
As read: rpm 7500
